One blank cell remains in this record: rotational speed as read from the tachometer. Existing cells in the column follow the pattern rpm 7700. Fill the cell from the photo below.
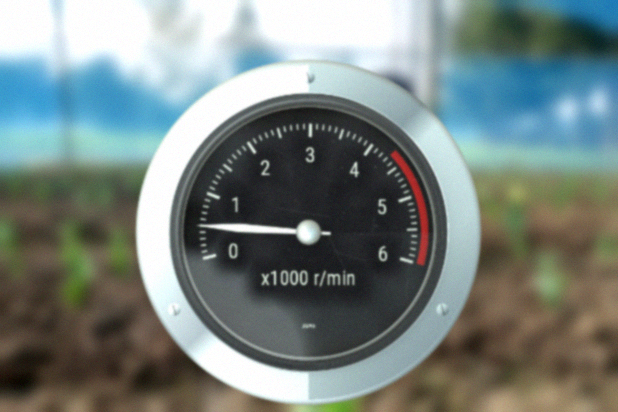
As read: rpm 500
